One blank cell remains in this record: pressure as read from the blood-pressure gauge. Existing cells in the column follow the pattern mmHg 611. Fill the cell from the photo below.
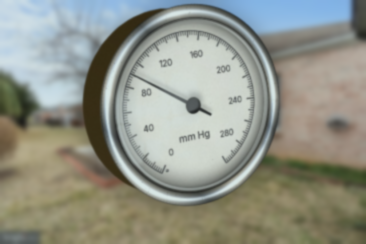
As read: mmHg 90
